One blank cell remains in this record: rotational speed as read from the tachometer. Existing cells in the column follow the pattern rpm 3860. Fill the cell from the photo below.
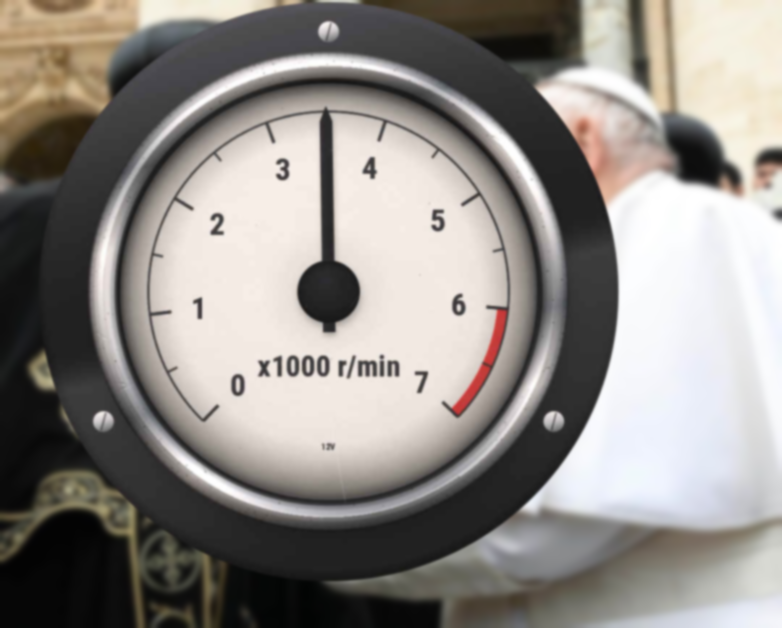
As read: rpm 3500
